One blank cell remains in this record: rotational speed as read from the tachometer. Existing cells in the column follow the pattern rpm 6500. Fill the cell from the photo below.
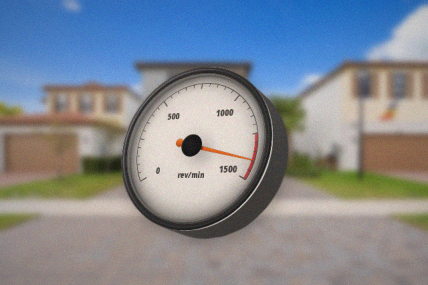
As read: rpm 1400
